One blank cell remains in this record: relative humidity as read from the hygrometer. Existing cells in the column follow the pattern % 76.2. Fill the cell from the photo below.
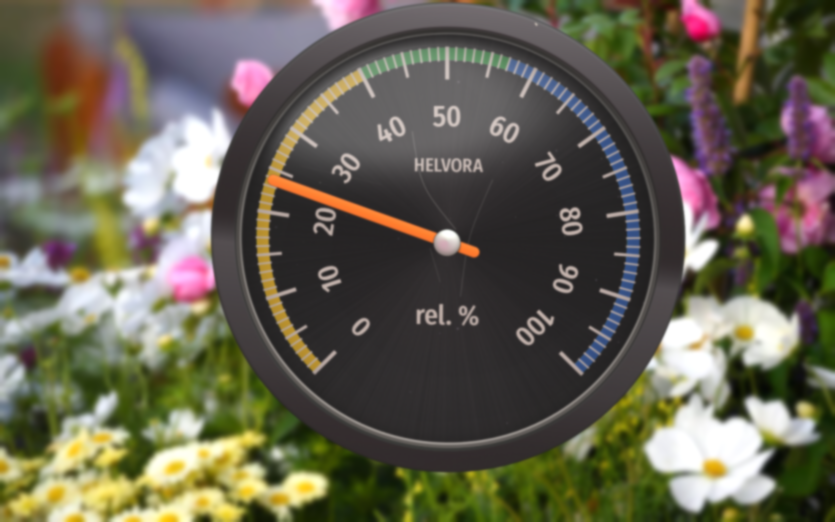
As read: % 24
